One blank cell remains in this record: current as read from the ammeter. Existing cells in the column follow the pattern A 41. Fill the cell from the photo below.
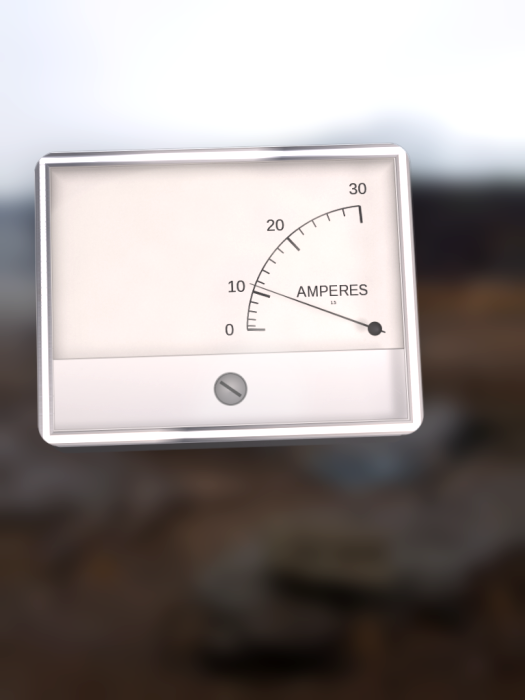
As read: A 11
